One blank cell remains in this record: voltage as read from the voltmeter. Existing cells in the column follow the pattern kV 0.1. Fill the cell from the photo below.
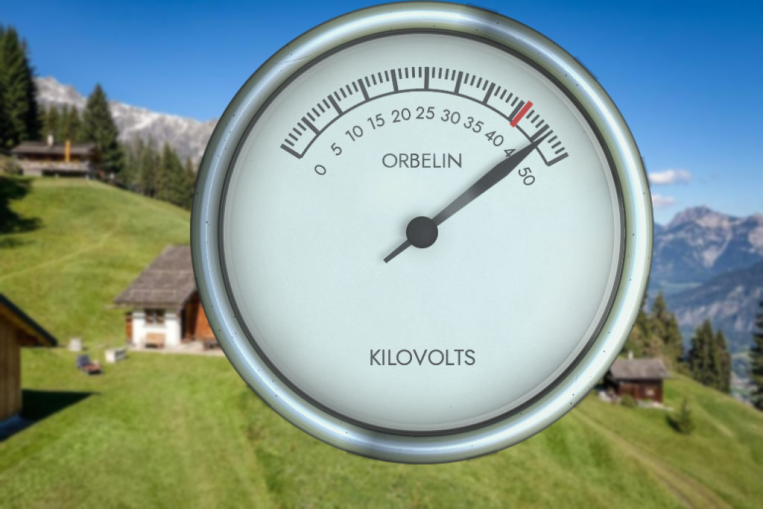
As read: kV 46
